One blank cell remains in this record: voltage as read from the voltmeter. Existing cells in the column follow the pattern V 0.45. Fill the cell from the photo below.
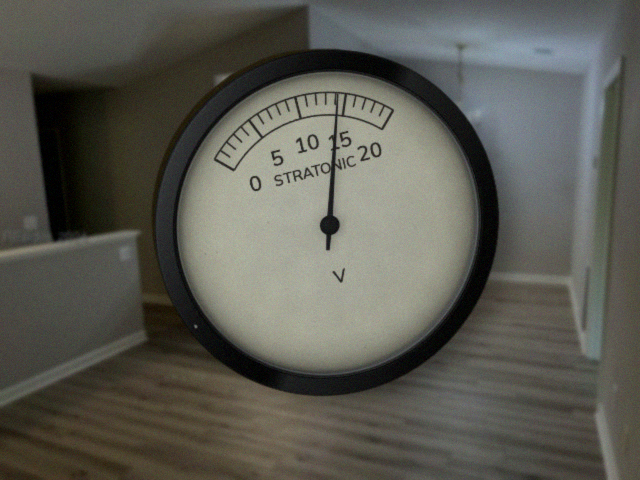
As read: V 14
